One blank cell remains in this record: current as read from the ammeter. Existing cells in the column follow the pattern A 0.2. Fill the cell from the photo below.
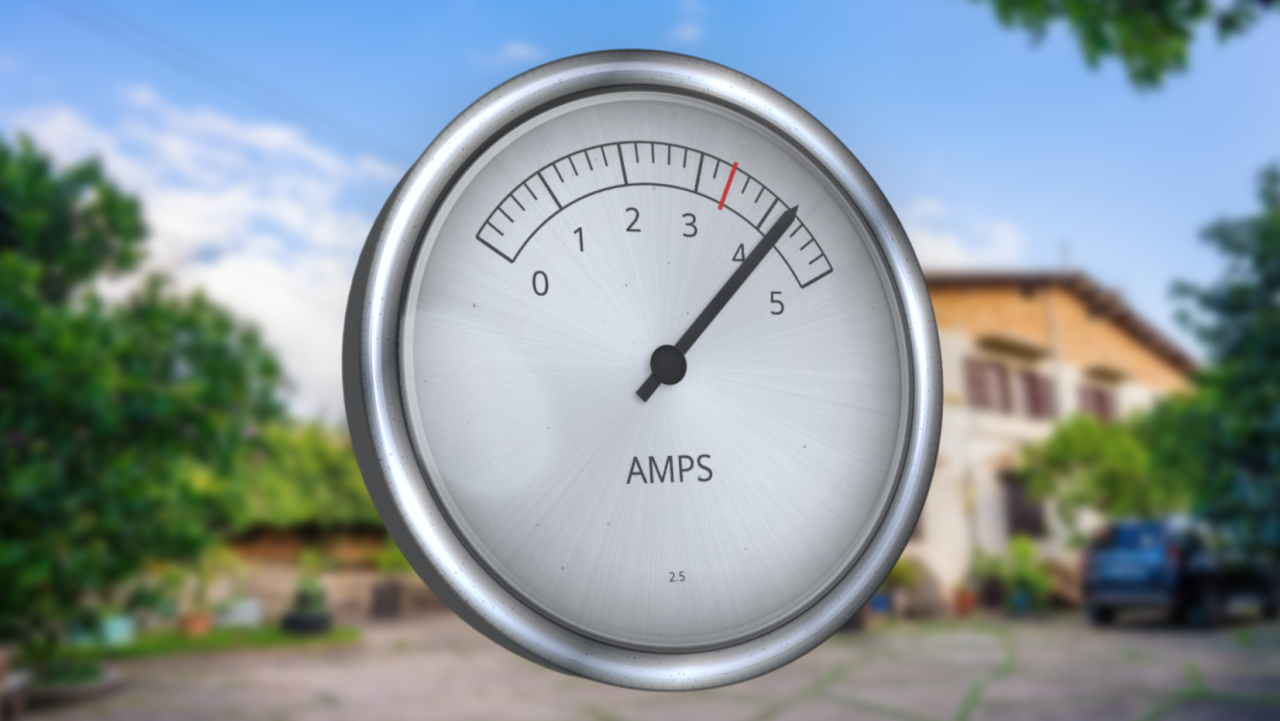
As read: A 4.2
